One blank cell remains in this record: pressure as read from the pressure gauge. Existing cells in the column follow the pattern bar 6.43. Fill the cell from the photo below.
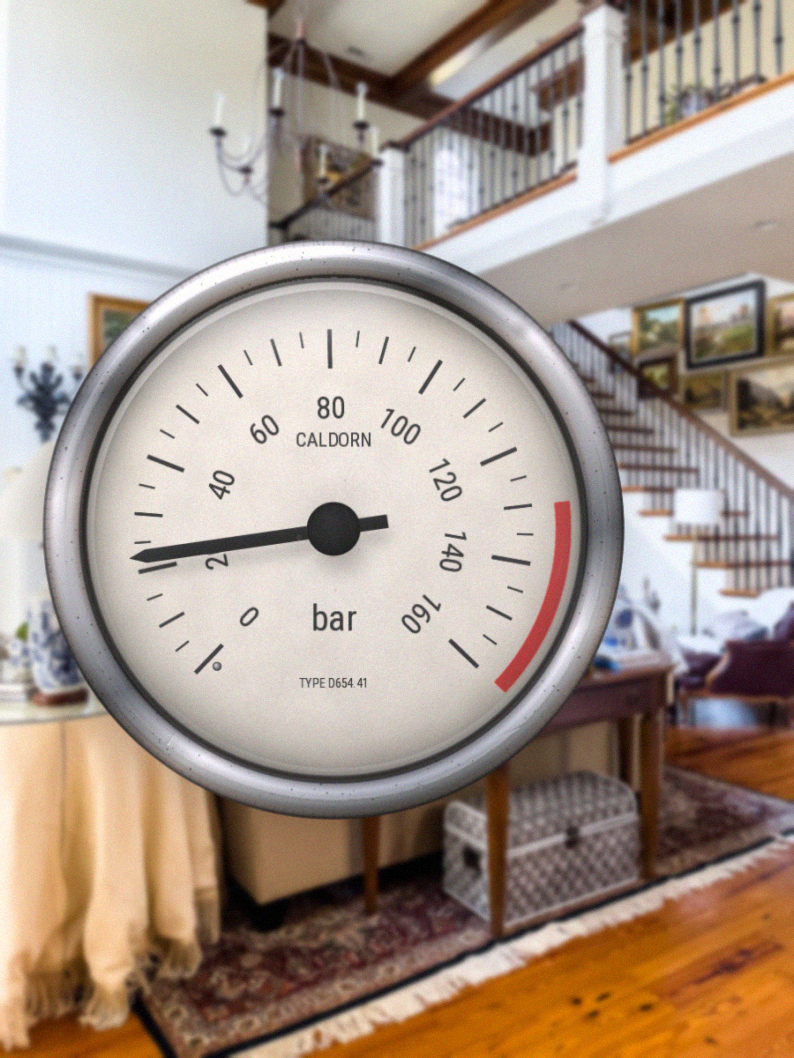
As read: bar 22.5
